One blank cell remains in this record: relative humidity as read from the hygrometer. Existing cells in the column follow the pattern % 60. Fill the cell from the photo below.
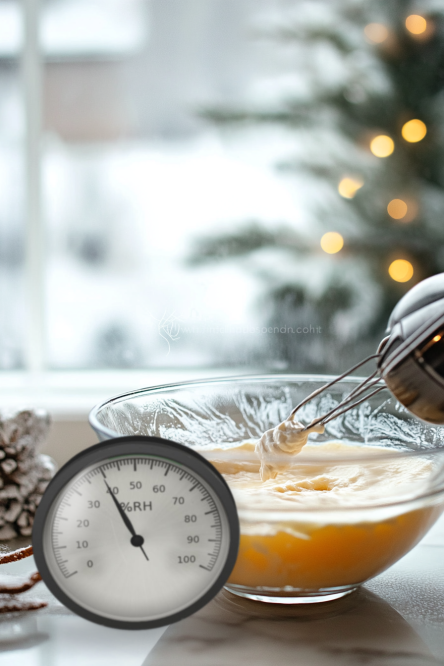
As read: % 40
